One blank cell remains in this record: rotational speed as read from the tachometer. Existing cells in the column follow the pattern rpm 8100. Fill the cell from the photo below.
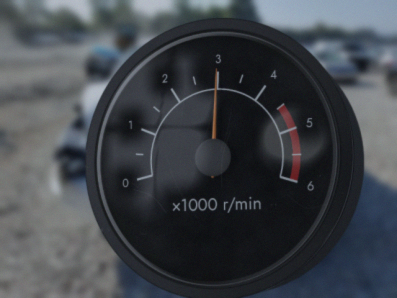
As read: rpm 3000
